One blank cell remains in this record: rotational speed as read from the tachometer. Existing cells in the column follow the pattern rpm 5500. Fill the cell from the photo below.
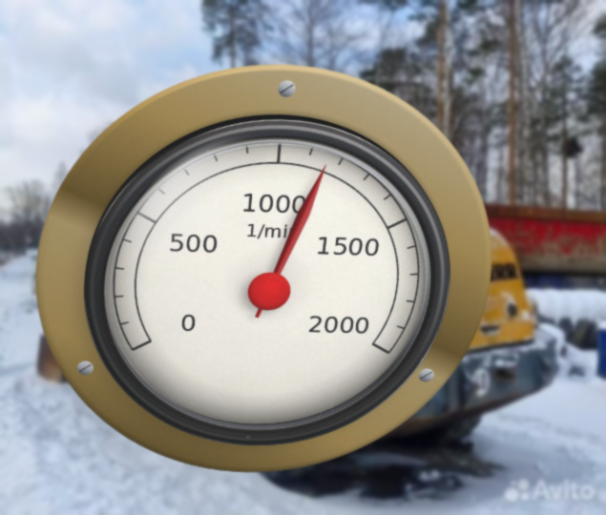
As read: rpm 1150
